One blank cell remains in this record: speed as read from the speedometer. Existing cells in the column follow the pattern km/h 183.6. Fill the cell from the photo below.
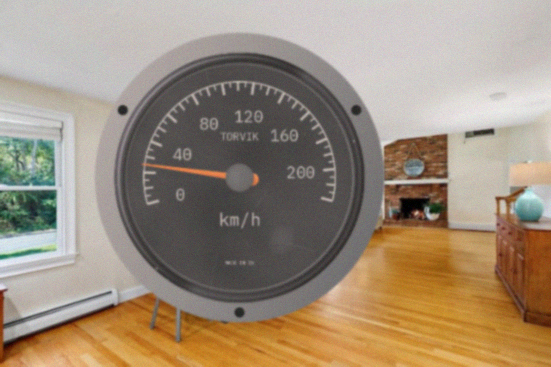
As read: km/h 25
